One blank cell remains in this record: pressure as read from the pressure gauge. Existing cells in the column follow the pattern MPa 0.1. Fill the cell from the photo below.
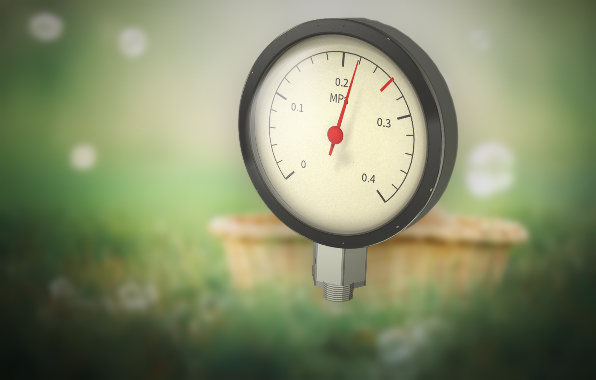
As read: MPa 0.22
